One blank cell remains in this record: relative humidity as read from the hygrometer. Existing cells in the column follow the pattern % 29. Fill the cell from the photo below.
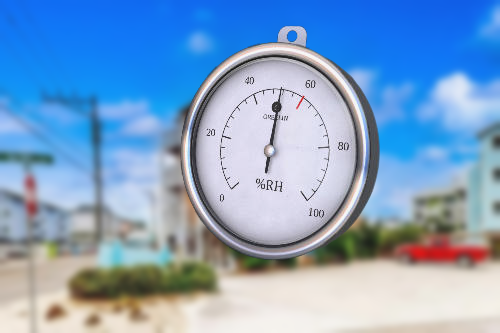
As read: % 52
